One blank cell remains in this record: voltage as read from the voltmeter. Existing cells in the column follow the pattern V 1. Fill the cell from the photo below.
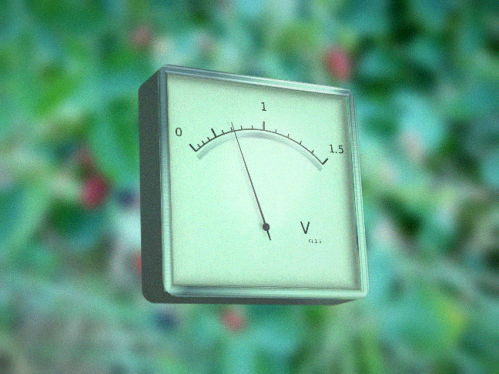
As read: V 0.7
